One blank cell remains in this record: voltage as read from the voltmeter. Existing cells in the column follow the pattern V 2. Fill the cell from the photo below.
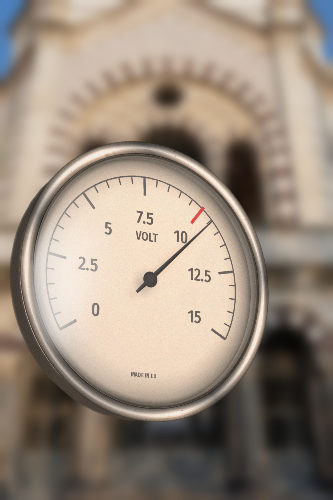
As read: V 10.5
